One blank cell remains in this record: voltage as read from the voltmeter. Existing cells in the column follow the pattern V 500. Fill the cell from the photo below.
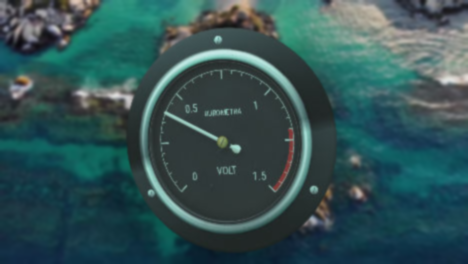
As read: V 0.4
